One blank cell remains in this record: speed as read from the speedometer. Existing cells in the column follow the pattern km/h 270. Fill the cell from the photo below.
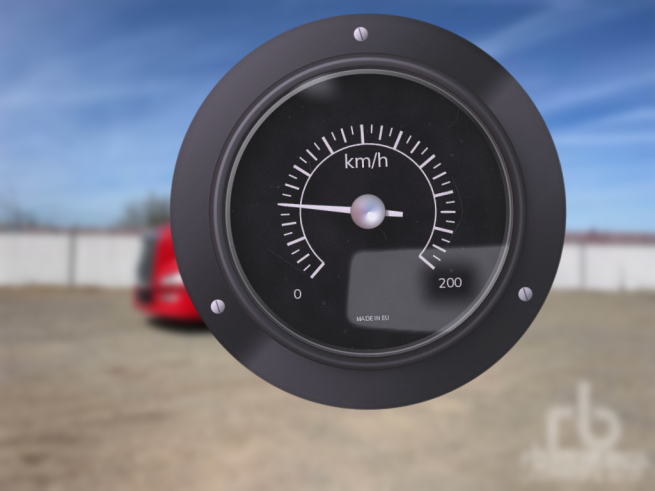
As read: km/h 40
